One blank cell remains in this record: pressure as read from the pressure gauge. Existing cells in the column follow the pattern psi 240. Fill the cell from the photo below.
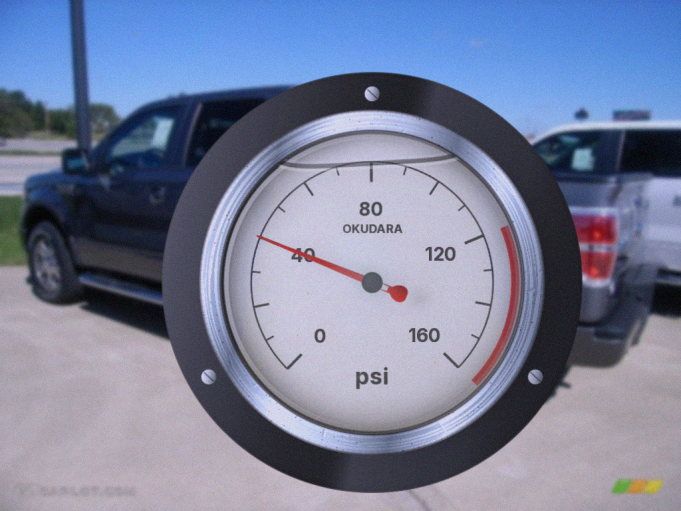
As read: psi 40
